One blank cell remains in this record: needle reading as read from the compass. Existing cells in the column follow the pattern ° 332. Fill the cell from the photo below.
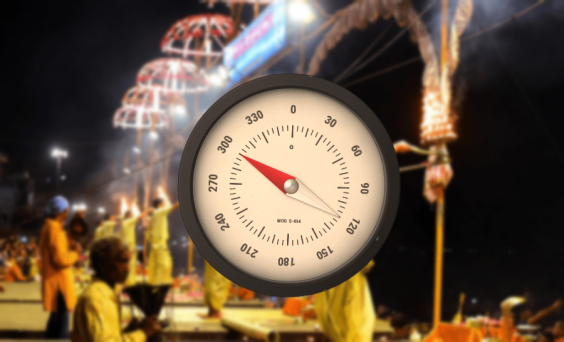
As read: ° 300
